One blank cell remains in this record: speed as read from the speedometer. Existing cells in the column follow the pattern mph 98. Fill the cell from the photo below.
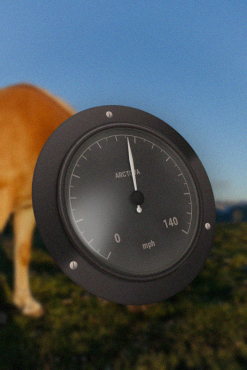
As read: mph 75
